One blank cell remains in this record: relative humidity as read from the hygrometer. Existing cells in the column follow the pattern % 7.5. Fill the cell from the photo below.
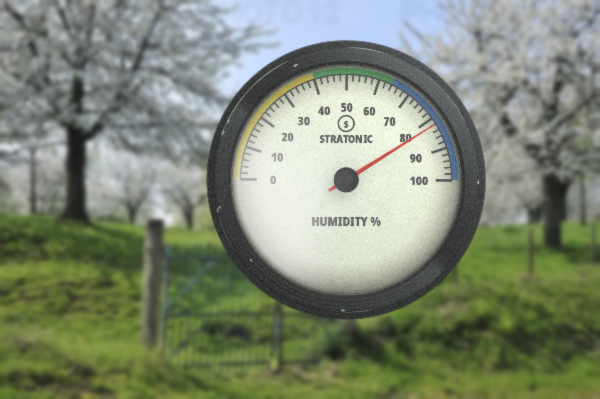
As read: % 82
